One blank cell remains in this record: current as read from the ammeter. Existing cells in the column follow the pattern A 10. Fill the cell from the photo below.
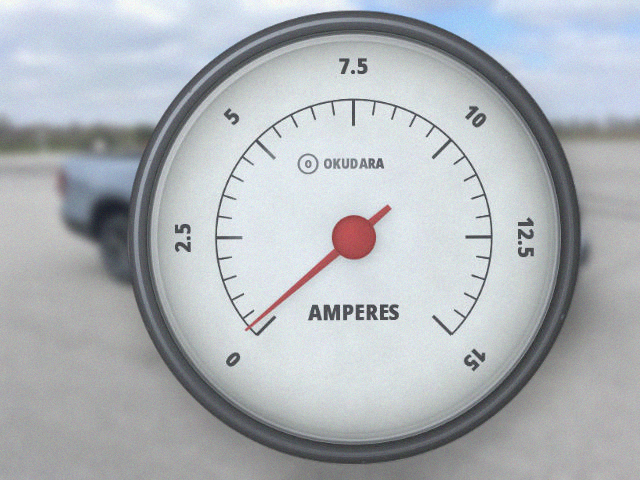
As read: A 0.25
